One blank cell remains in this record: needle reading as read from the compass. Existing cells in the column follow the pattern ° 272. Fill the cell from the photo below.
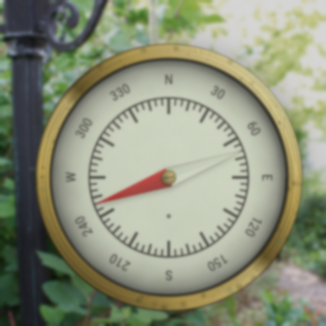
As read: ° 250
